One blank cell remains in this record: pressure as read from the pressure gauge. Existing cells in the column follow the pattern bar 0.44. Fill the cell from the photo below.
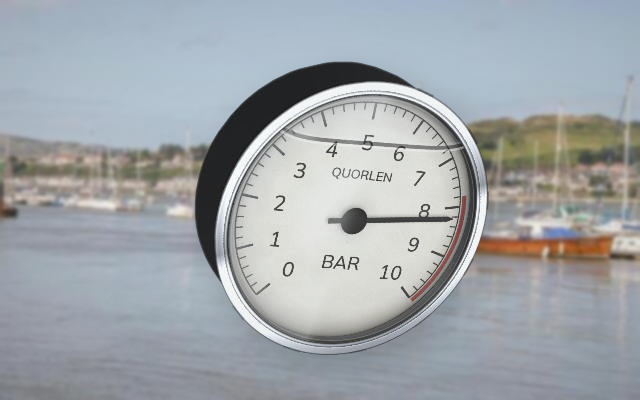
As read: bar 8.2
